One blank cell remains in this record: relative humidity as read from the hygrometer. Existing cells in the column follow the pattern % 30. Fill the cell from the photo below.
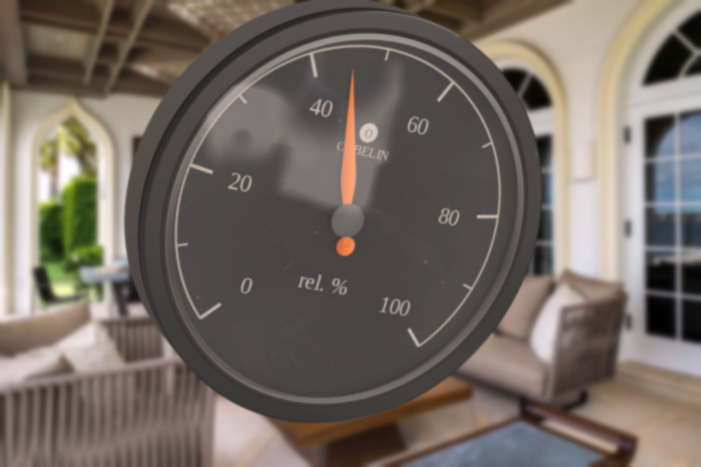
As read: % 45
